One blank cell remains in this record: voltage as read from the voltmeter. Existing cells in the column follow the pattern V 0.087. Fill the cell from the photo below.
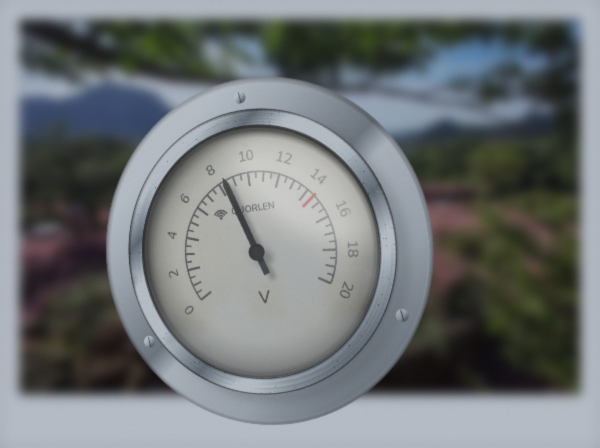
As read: V 8.5
